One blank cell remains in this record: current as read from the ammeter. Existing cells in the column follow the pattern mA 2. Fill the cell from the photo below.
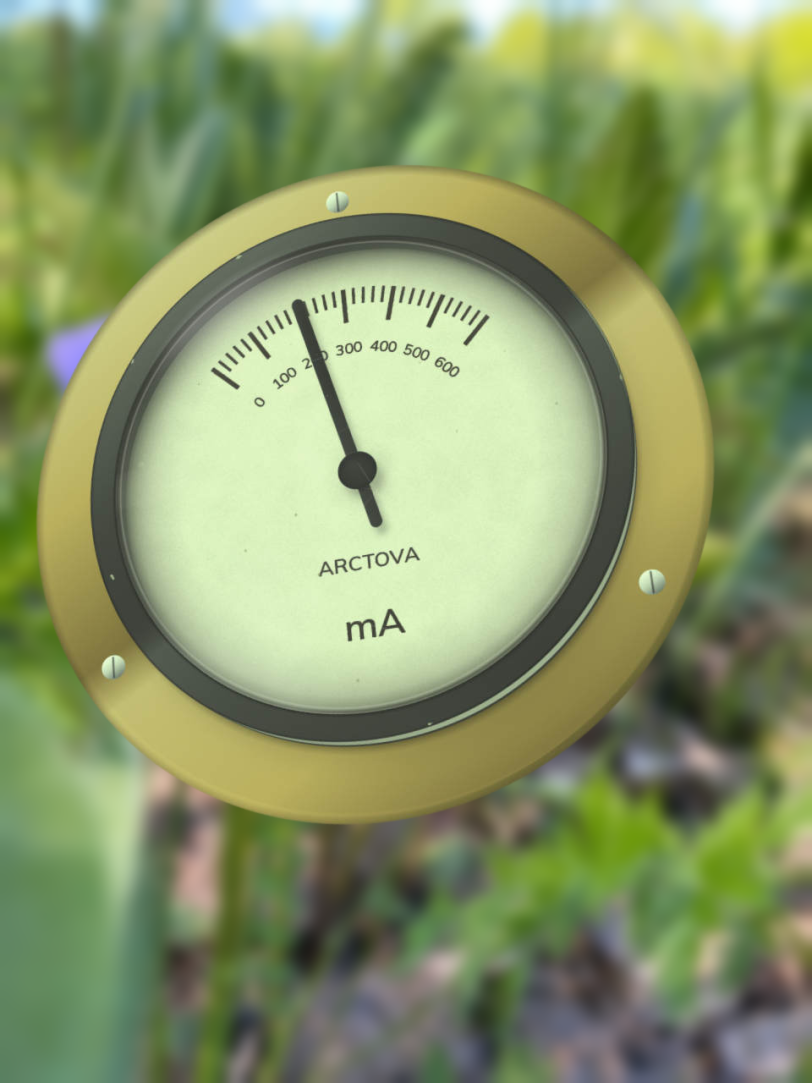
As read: mA 210
